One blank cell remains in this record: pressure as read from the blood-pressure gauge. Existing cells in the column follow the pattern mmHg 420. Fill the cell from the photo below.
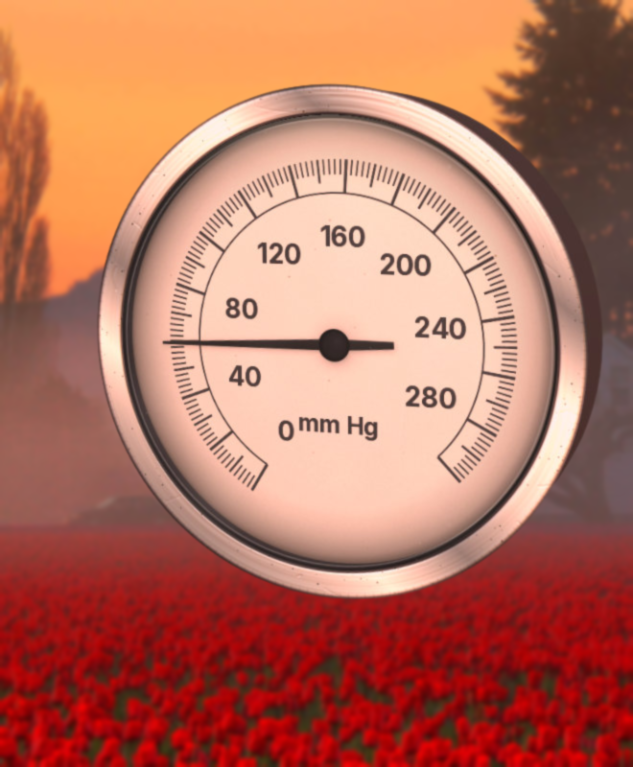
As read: mmHg 60
